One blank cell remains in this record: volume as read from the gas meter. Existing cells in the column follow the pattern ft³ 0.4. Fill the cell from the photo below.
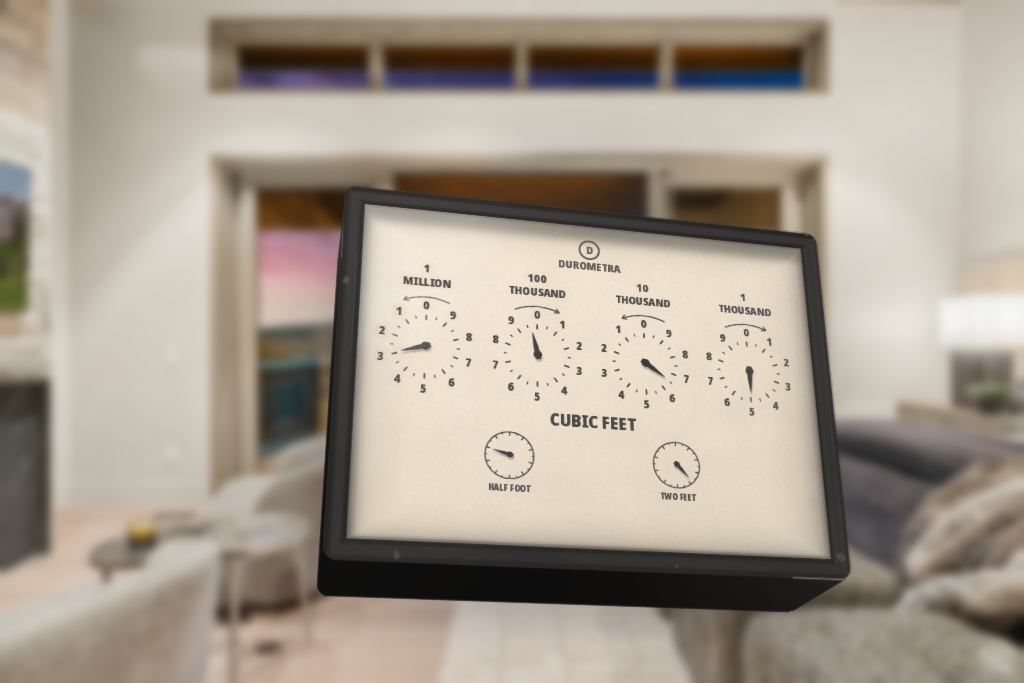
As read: ft³ 296500
